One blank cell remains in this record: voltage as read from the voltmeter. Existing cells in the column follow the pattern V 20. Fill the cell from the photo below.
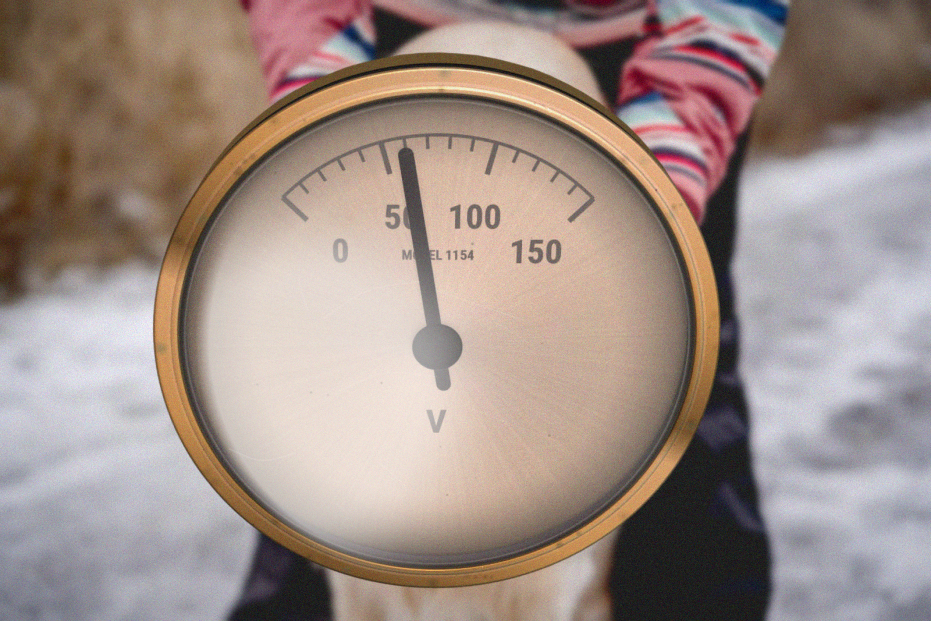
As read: V 60
